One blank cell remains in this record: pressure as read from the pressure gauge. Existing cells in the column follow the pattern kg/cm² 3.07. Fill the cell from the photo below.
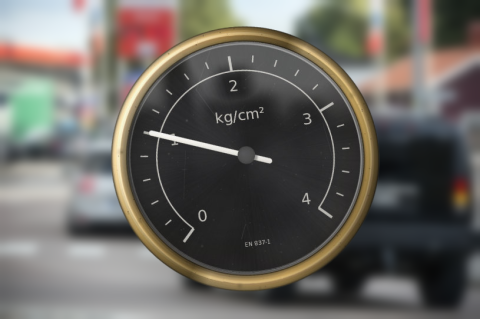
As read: kg/cm² 1
